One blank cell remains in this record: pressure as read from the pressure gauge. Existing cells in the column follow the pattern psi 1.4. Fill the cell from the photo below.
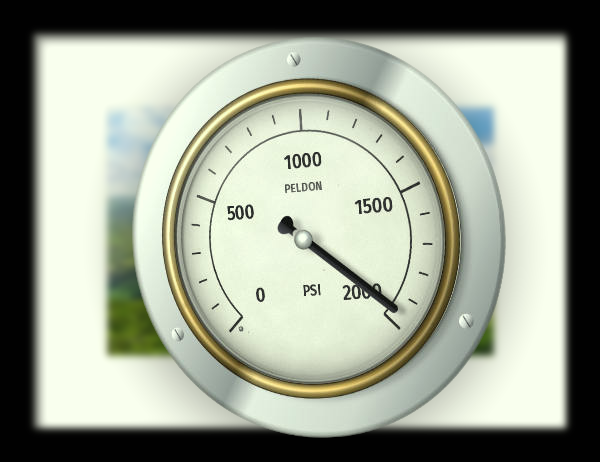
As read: psi 1950
